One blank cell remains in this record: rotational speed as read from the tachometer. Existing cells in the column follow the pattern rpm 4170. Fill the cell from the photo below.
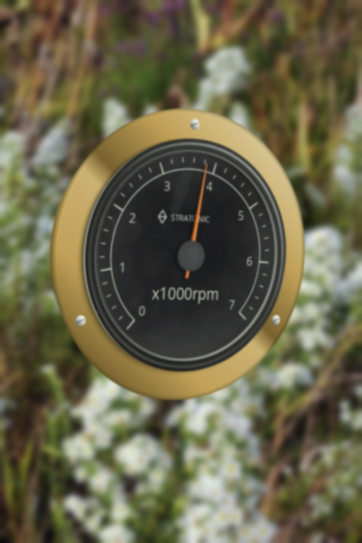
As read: rpm 3800
